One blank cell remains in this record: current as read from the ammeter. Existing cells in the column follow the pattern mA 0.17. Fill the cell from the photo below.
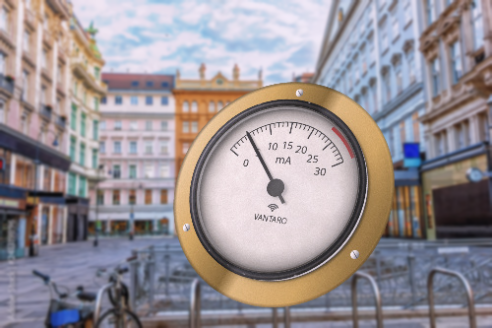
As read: mA 5
